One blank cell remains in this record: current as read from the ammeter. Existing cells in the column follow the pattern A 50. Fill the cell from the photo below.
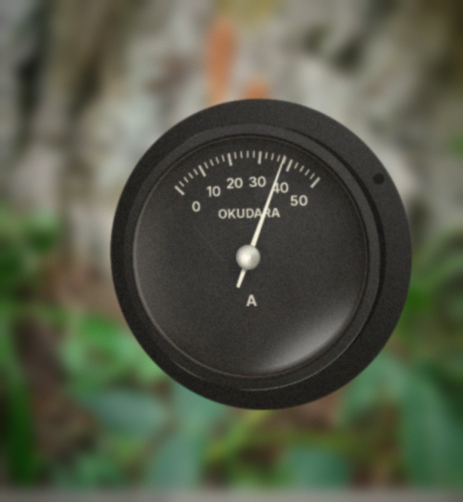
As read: A 38
